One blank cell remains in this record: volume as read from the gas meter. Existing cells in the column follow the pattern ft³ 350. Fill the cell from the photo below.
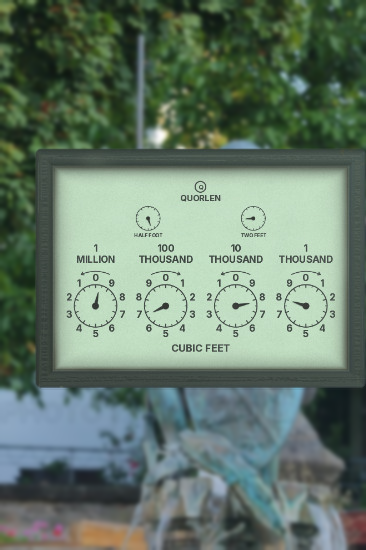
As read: ft³ 967800
